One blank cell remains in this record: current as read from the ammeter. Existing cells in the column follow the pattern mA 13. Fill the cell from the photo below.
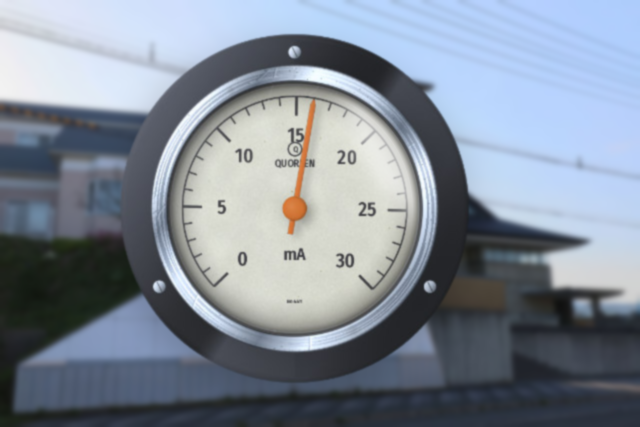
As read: mA 16
